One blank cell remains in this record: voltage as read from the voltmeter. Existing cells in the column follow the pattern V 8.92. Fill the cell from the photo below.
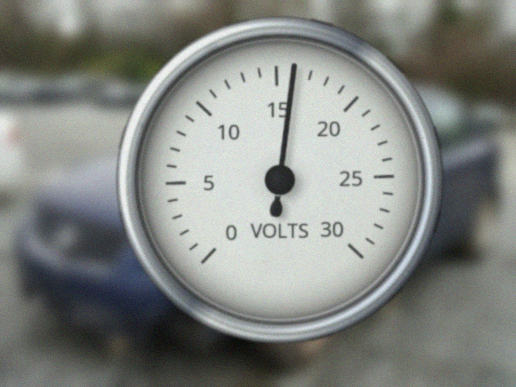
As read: V 16
